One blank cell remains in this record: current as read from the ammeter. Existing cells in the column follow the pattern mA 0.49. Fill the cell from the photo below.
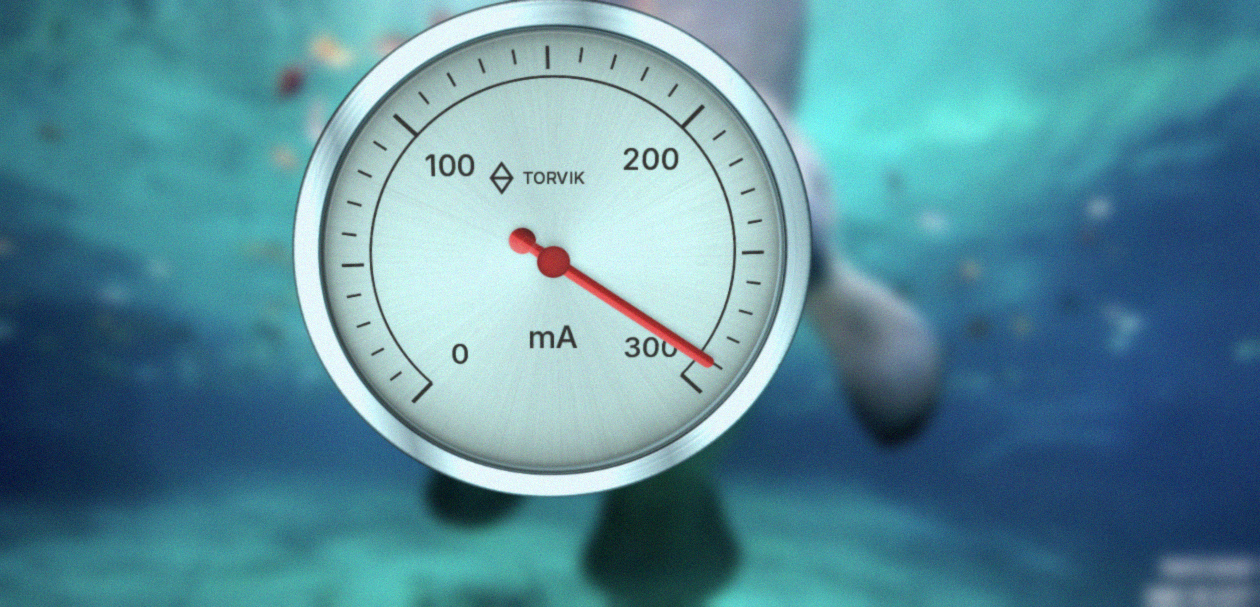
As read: mA 290
